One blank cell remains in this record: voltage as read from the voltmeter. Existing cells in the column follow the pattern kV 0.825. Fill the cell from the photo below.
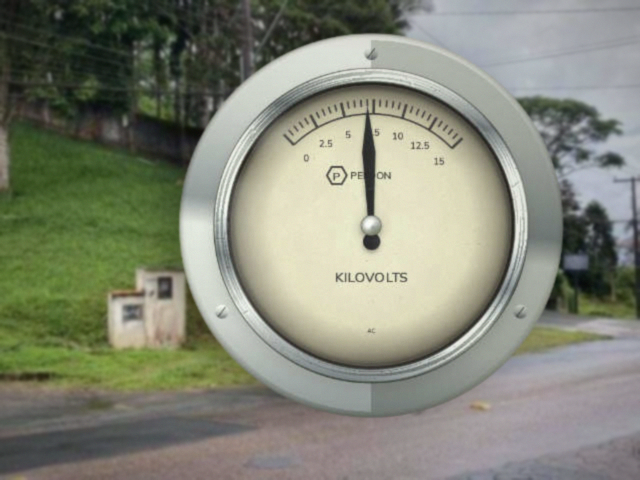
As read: kV 7
